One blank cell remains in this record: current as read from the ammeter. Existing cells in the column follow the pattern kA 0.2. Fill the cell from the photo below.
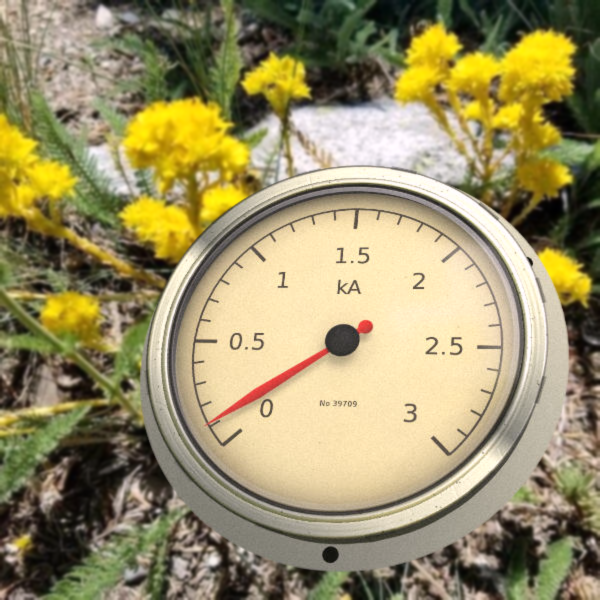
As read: kA 0.1
